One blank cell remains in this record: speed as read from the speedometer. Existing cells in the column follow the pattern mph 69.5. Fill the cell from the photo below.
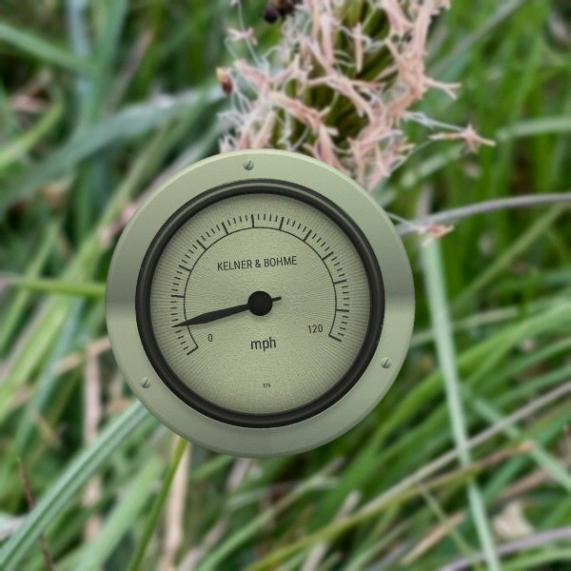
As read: mph 10
